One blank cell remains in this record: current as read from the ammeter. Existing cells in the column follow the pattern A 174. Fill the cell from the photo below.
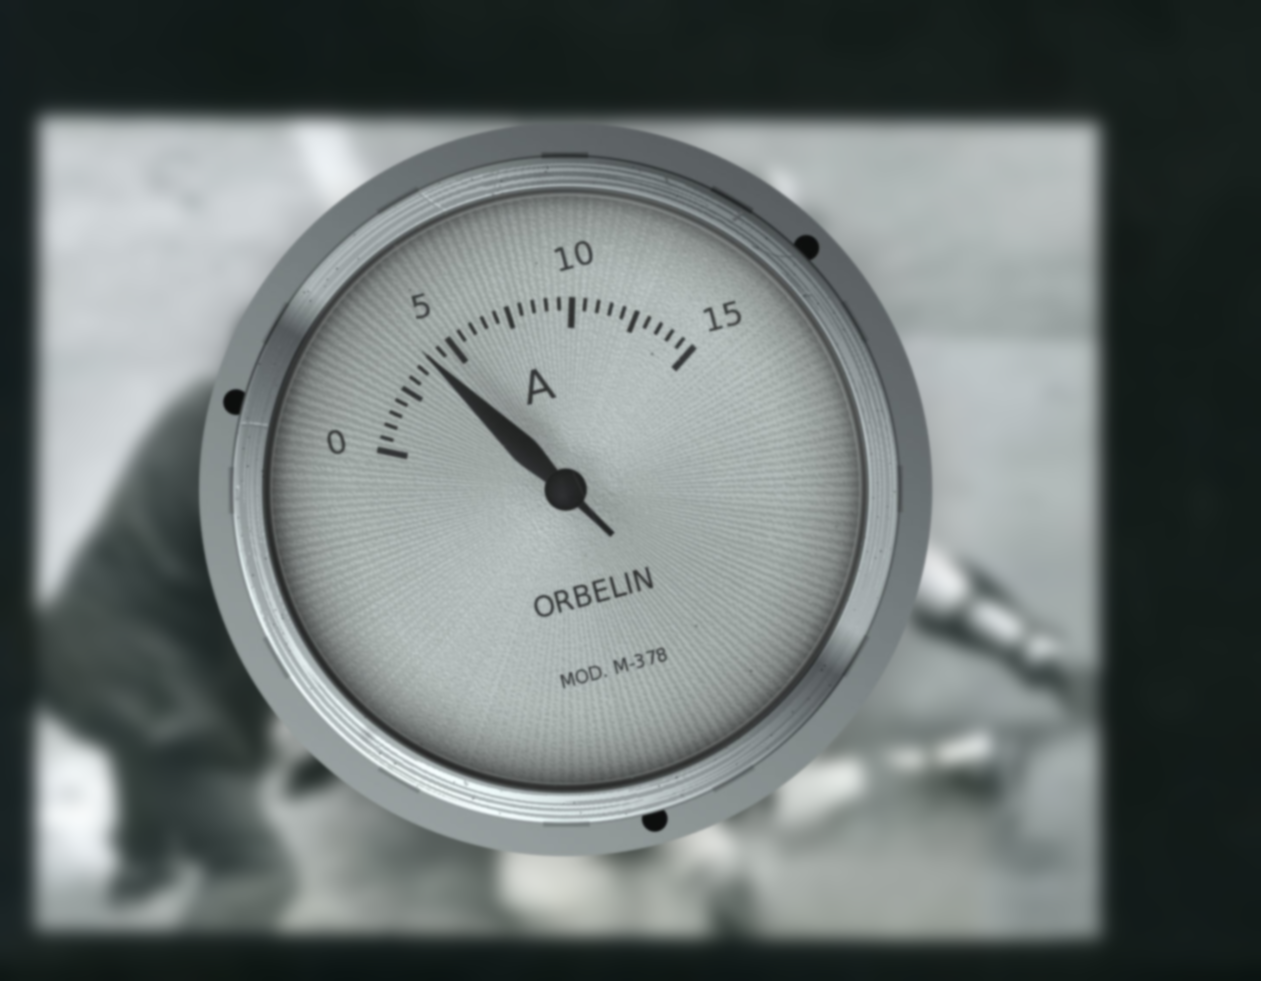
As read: A 4
